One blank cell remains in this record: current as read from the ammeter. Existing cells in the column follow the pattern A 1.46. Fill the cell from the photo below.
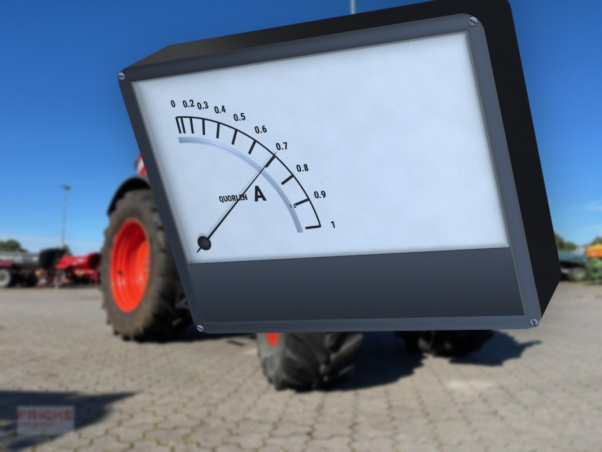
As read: A 0.7
